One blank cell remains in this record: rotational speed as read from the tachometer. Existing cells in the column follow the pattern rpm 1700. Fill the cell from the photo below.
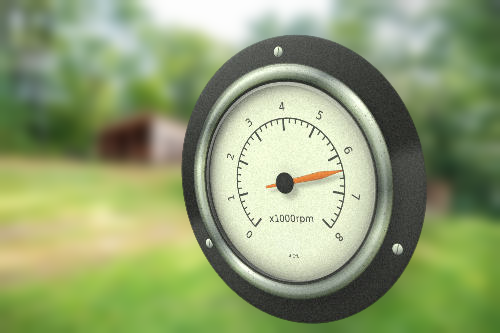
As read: rpm 6400
